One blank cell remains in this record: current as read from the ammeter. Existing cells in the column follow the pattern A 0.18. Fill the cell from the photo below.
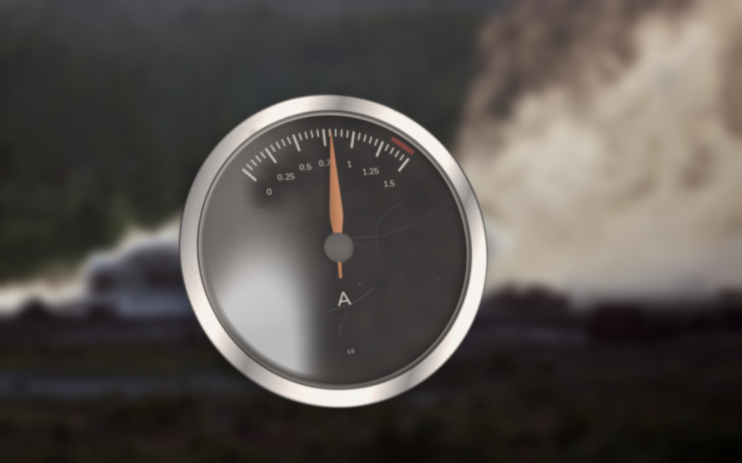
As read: A 0.8
